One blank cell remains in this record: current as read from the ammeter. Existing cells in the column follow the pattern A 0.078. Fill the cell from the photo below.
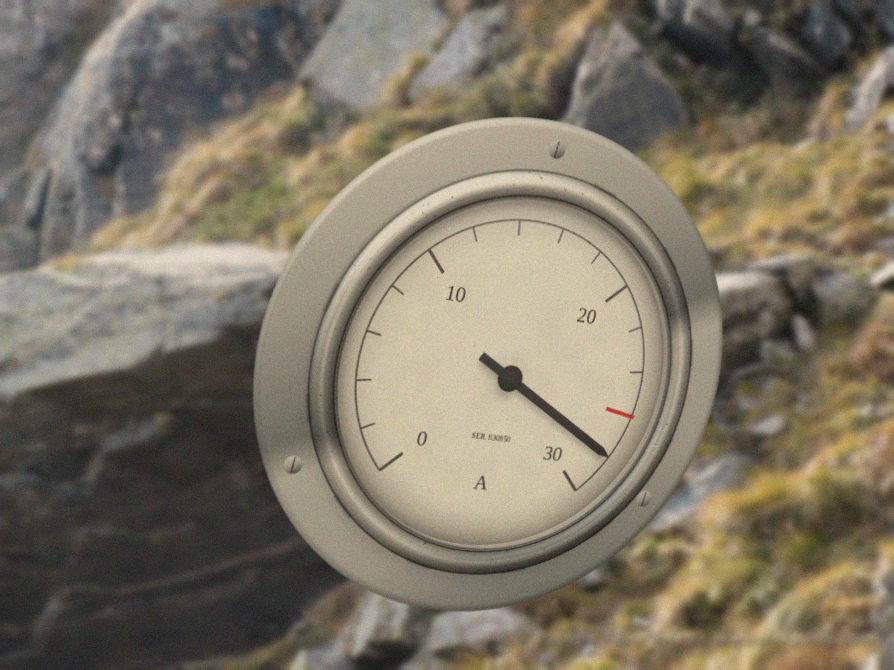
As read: A 28
